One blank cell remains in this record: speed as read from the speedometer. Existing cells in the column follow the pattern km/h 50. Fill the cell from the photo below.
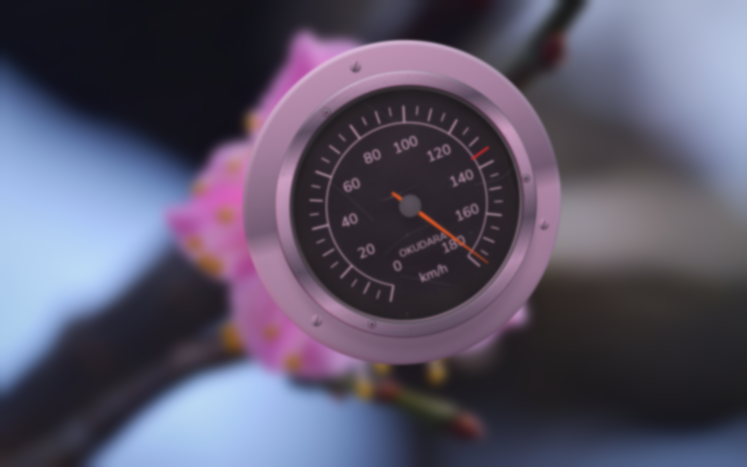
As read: km/h 177.5
